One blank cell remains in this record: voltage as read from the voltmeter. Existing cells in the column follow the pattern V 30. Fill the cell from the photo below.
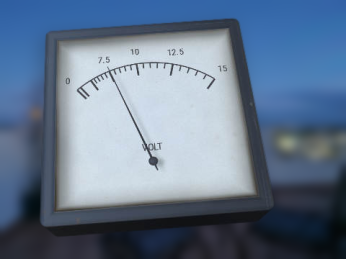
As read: V 7.5
